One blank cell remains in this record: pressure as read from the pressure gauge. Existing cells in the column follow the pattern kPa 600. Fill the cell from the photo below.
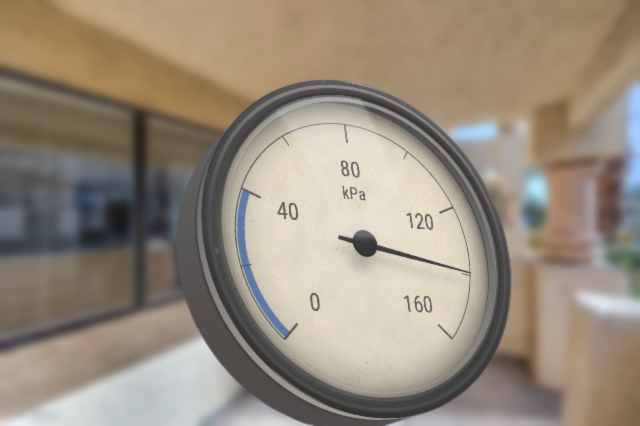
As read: kPa 140
